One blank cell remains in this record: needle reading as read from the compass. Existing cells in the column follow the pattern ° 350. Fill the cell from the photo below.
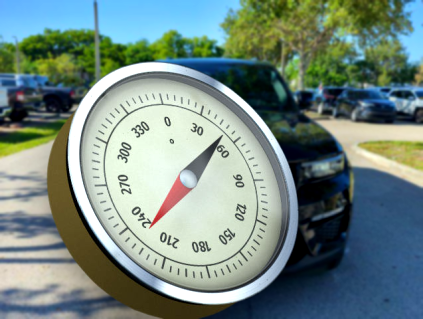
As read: ° 230
